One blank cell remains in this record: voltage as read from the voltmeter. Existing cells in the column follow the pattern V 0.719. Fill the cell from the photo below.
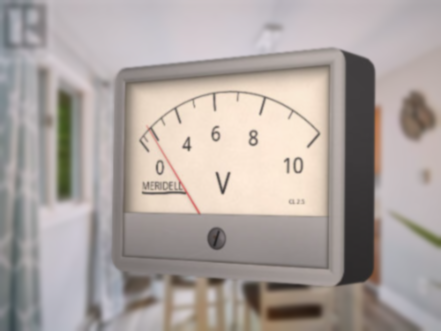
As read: V 2
